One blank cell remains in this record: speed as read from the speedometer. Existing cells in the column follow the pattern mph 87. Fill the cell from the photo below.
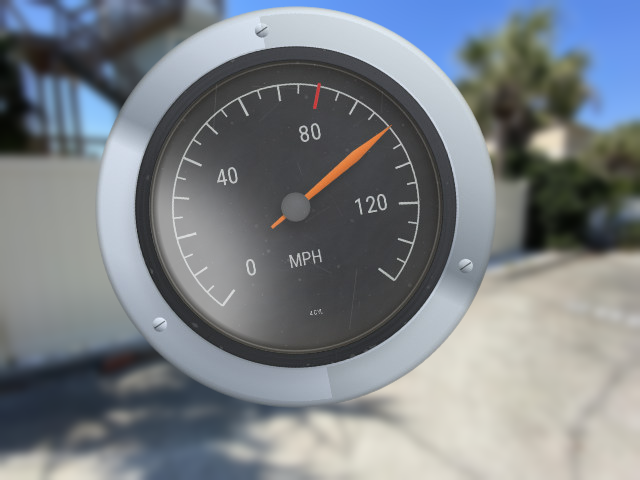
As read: mph 100
